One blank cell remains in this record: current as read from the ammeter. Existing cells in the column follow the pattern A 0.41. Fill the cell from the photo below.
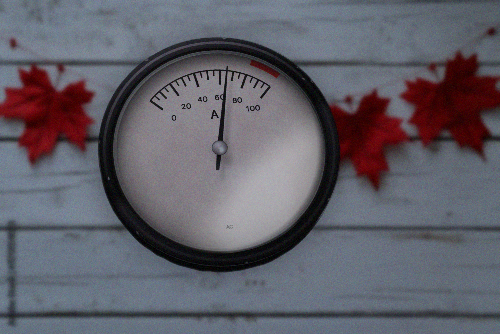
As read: A 65
